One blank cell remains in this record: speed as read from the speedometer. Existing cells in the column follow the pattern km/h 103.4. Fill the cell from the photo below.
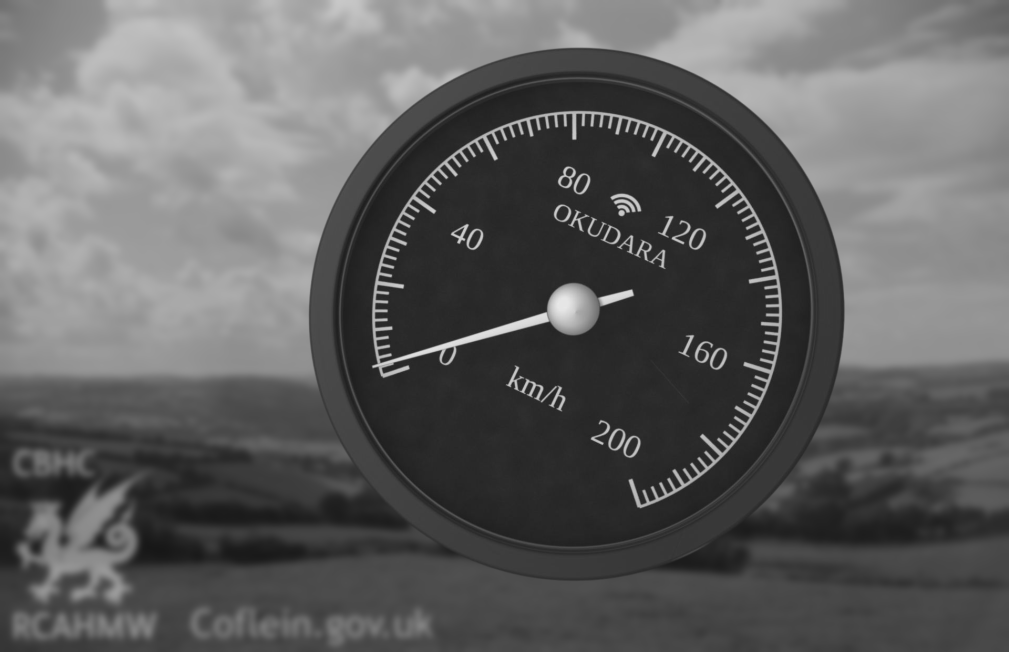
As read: km/h 2
